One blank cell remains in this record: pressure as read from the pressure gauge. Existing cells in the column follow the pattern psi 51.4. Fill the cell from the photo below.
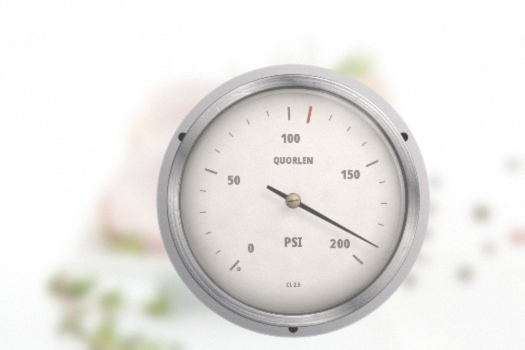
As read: psi 190
